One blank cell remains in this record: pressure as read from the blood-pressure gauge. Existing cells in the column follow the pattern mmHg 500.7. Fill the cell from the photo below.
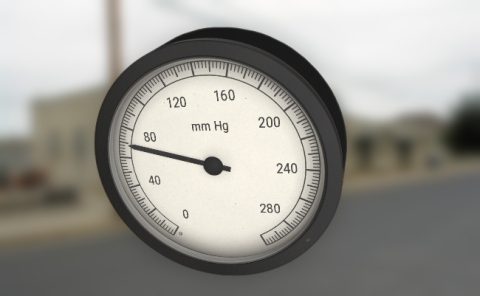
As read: mmHg 70
